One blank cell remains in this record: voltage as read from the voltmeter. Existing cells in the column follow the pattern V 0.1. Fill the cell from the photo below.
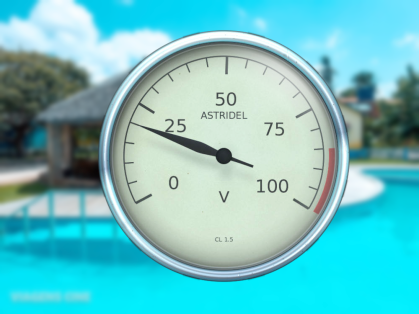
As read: V 20
